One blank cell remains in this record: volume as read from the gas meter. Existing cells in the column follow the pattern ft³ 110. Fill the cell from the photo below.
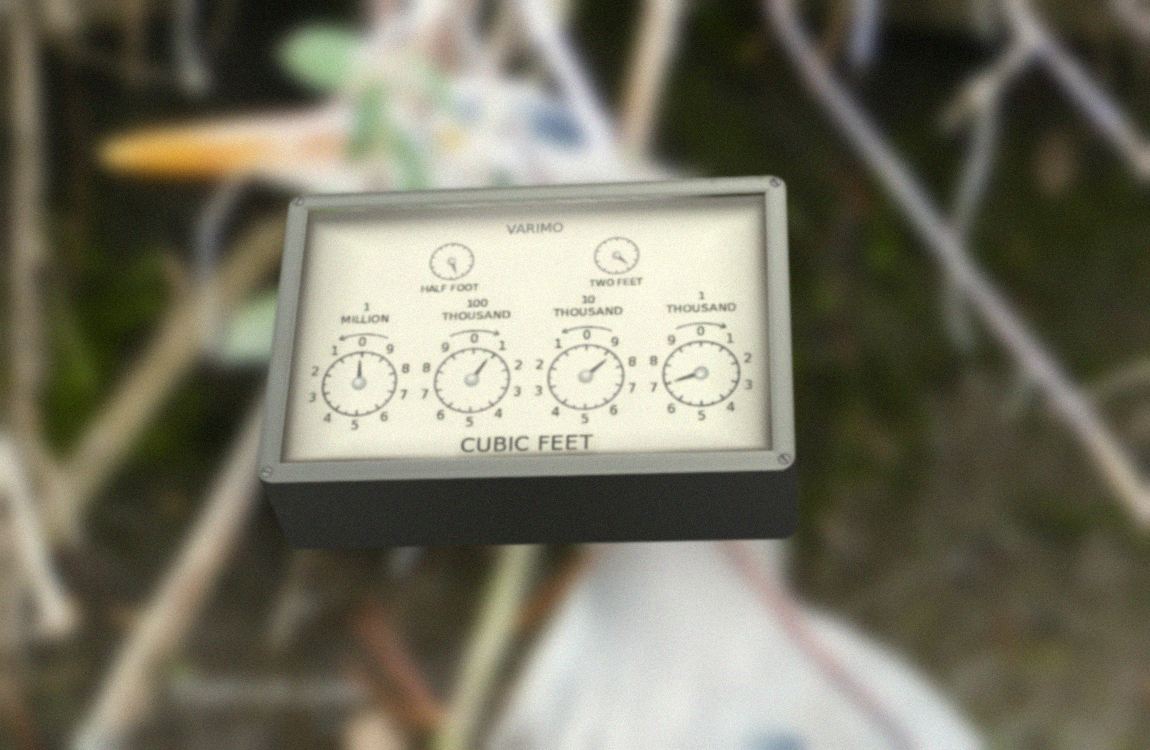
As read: ft³ 8700
